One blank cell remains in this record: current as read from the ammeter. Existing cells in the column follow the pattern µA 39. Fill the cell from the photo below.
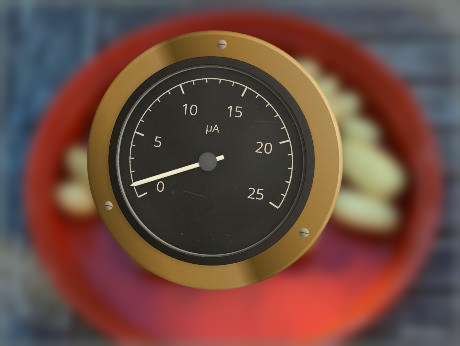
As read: µA 1
